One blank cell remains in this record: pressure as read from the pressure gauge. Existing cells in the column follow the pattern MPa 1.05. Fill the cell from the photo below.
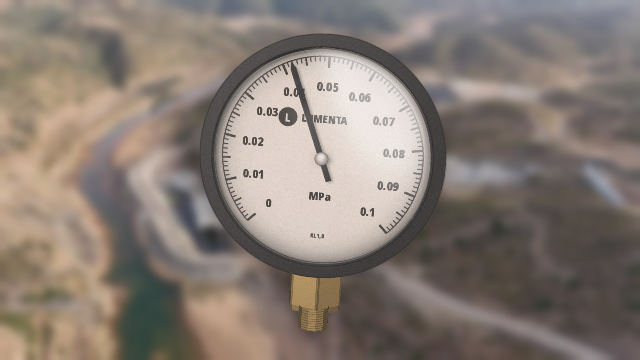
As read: MPa 0.042
